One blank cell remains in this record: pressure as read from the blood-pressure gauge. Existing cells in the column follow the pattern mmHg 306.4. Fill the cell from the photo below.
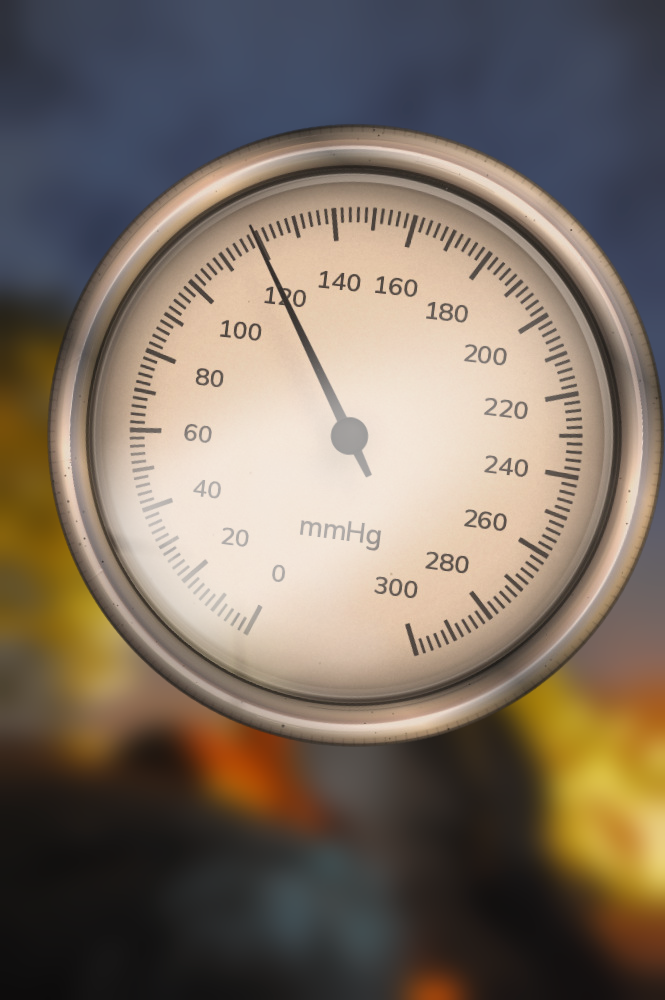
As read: mmHg 120
